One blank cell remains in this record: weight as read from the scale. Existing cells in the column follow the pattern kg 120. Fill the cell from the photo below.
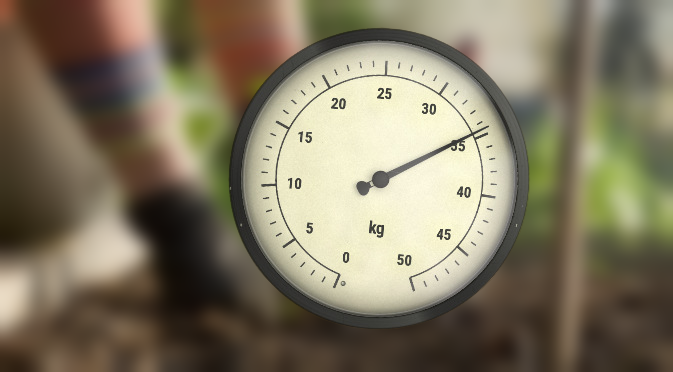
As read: kg 34.5
